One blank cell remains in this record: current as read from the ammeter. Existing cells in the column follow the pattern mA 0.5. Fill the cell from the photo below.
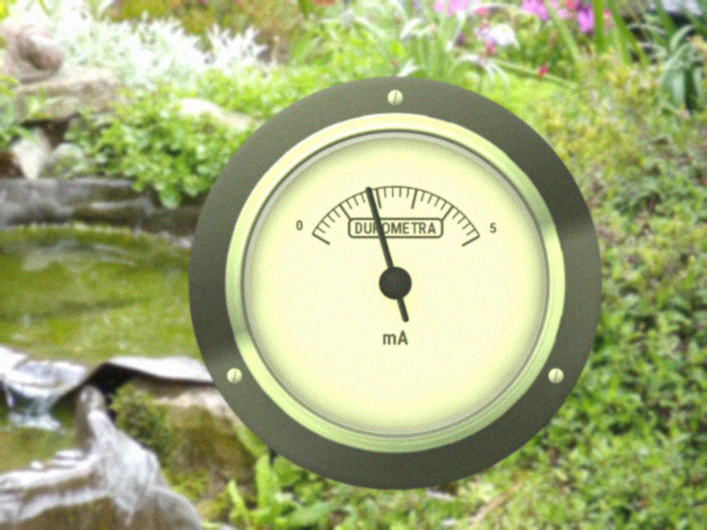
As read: mA 1.8
